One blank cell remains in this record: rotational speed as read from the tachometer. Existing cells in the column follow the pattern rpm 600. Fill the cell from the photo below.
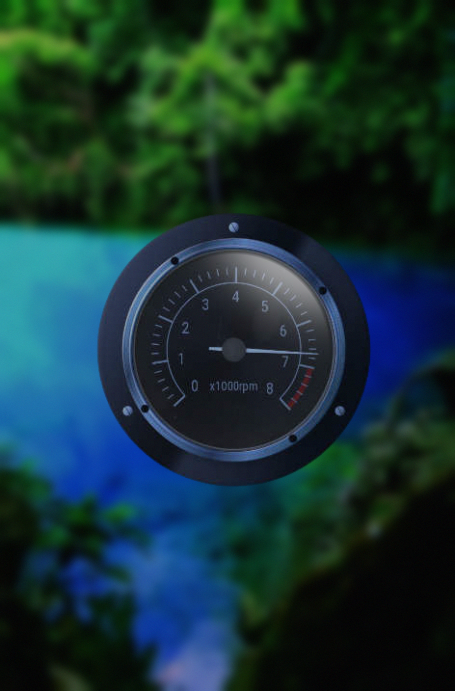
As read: rpm 6700
